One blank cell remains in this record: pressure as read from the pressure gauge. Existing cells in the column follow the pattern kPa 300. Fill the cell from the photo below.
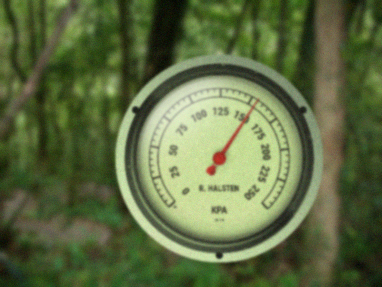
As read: kPa 155
